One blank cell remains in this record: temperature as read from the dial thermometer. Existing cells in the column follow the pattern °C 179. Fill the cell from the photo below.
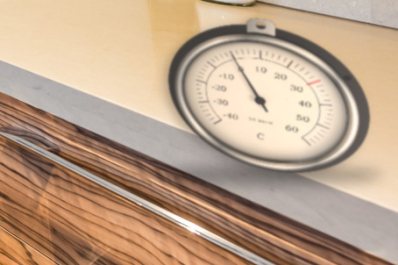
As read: °C 0
